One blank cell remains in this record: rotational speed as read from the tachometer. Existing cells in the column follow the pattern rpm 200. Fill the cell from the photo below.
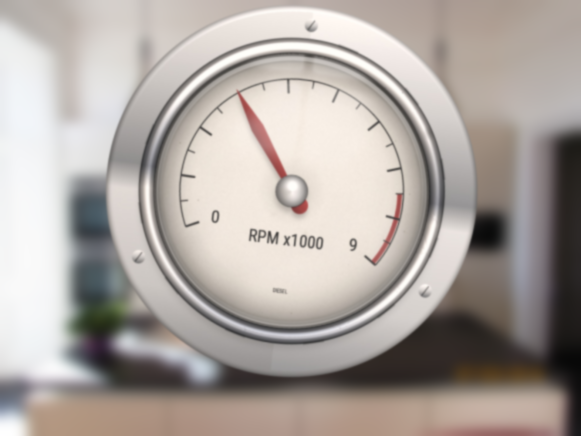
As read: rpm 3000
